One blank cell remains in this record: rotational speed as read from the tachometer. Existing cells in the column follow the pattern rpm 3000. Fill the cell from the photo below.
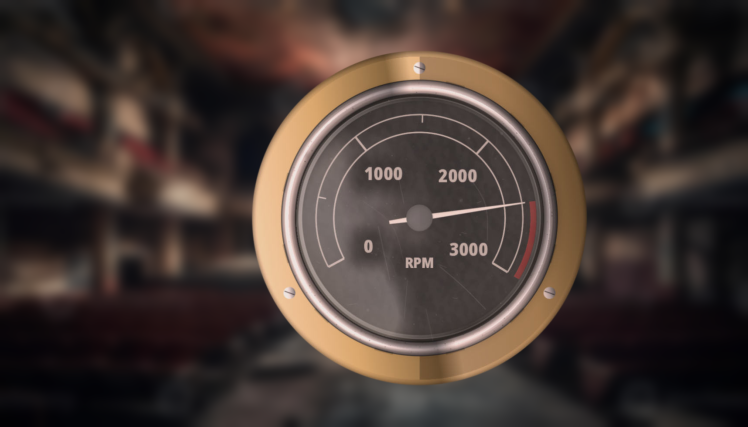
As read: rpm 2500
